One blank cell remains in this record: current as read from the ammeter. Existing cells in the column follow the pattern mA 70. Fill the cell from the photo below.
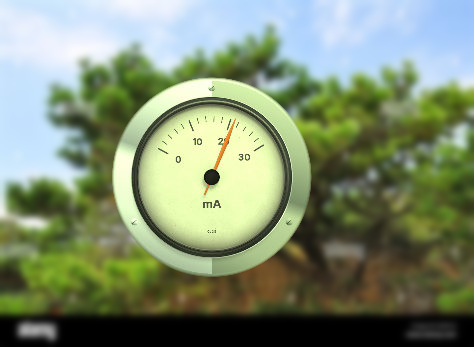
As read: mA 21
